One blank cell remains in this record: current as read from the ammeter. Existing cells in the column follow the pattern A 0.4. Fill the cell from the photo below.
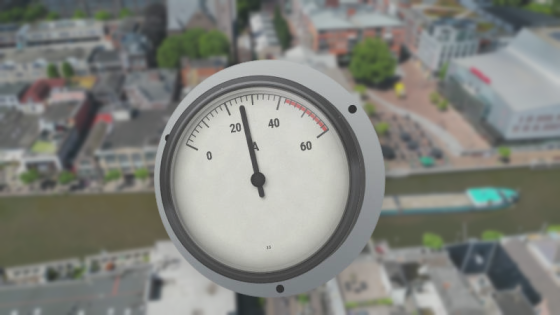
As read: A 26
